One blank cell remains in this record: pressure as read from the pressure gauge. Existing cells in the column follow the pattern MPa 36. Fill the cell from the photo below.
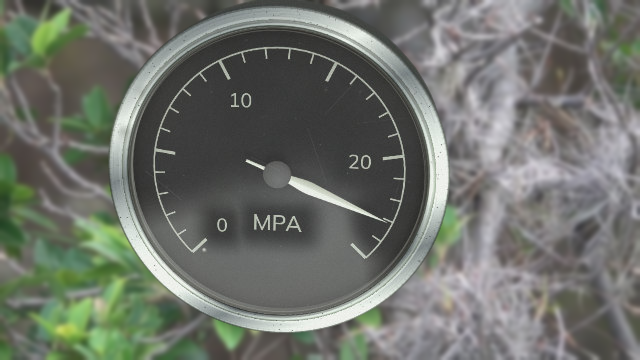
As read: MPa 23
